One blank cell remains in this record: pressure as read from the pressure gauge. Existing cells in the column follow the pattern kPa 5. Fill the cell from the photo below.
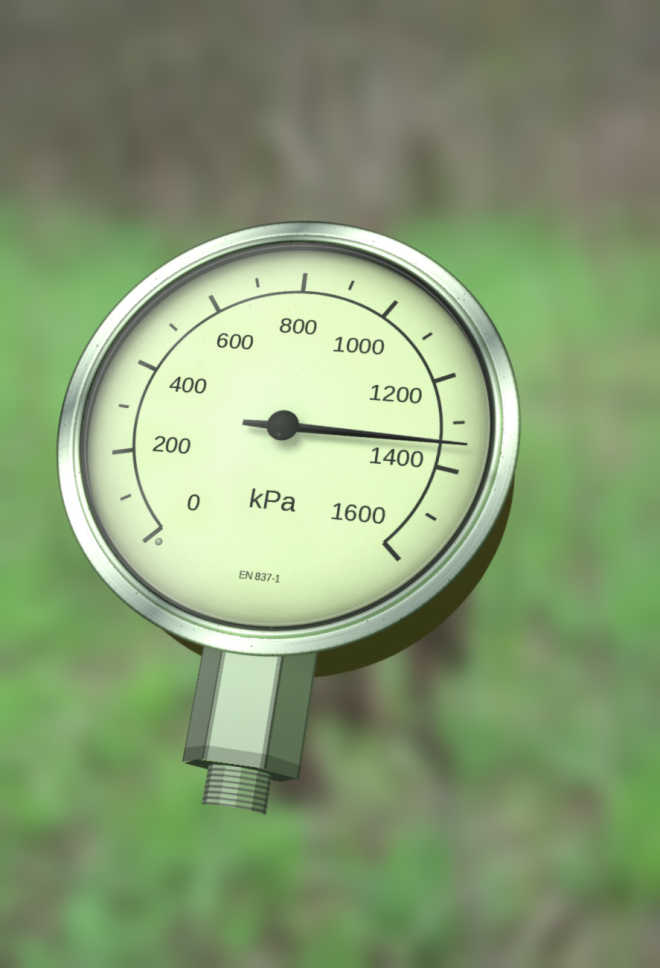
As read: kPa 1350
